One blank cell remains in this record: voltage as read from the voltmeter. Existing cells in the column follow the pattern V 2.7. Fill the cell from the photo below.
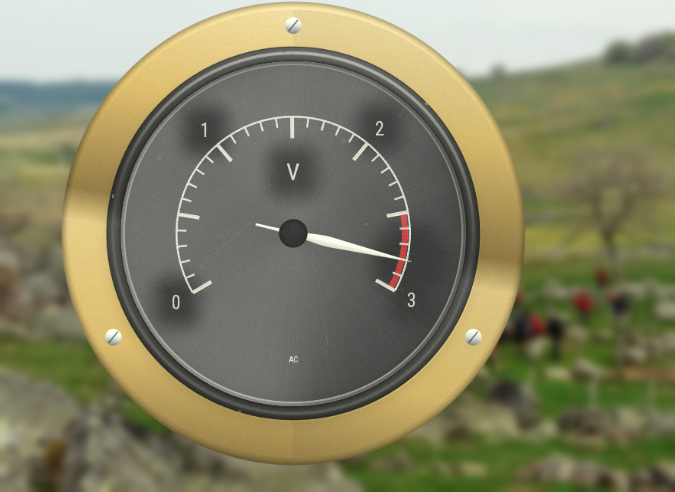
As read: V 2.8
